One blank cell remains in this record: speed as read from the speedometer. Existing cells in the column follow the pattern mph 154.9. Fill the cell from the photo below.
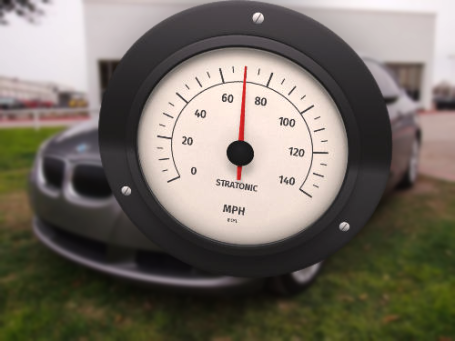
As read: mph 70
